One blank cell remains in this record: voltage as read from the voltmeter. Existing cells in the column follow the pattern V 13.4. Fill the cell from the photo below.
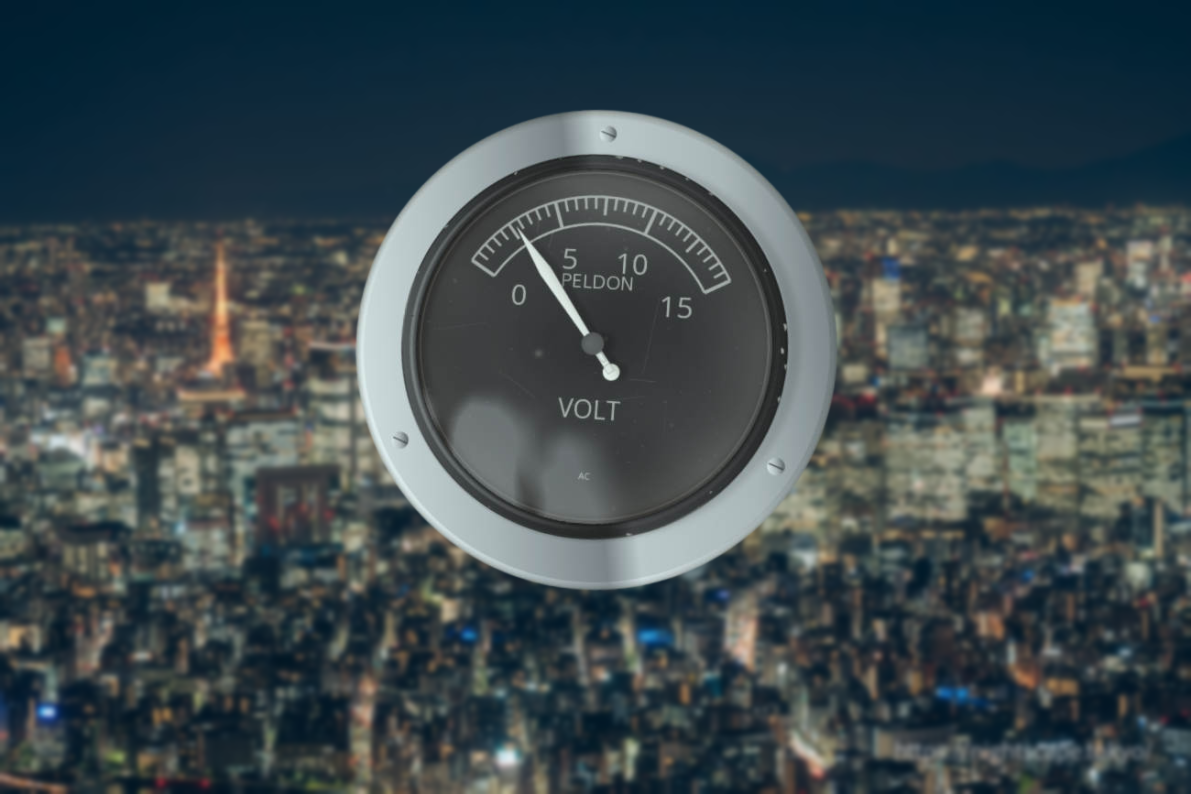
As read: V 2.75
